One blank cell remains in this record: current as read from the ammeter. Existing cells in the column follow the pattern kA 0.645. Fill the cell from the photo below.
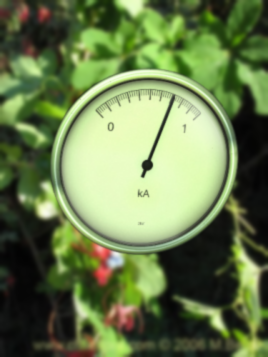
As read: kA 0.7
